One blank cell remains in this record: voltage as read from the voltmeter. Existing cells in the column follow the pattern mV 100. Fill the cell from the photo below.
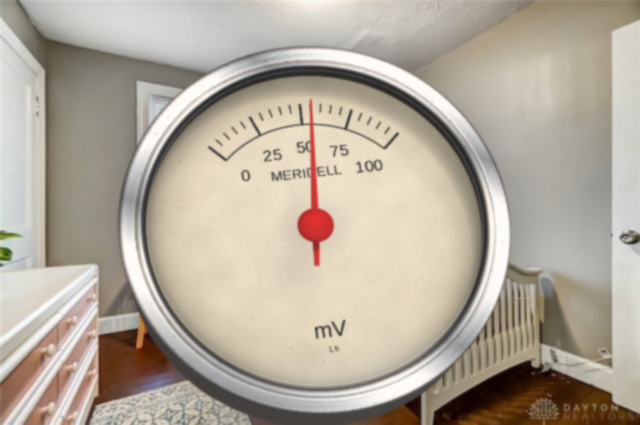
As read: mV 55
